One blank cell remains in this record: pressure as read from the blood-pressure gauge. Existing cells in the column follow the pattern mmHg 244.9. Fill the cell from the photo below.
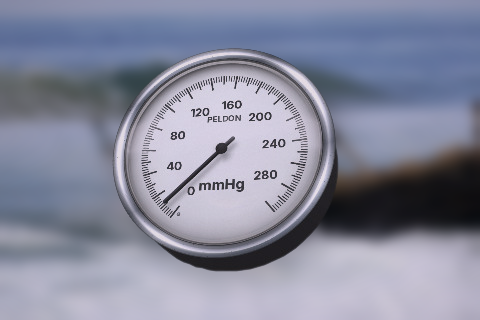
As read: mmHg 10
